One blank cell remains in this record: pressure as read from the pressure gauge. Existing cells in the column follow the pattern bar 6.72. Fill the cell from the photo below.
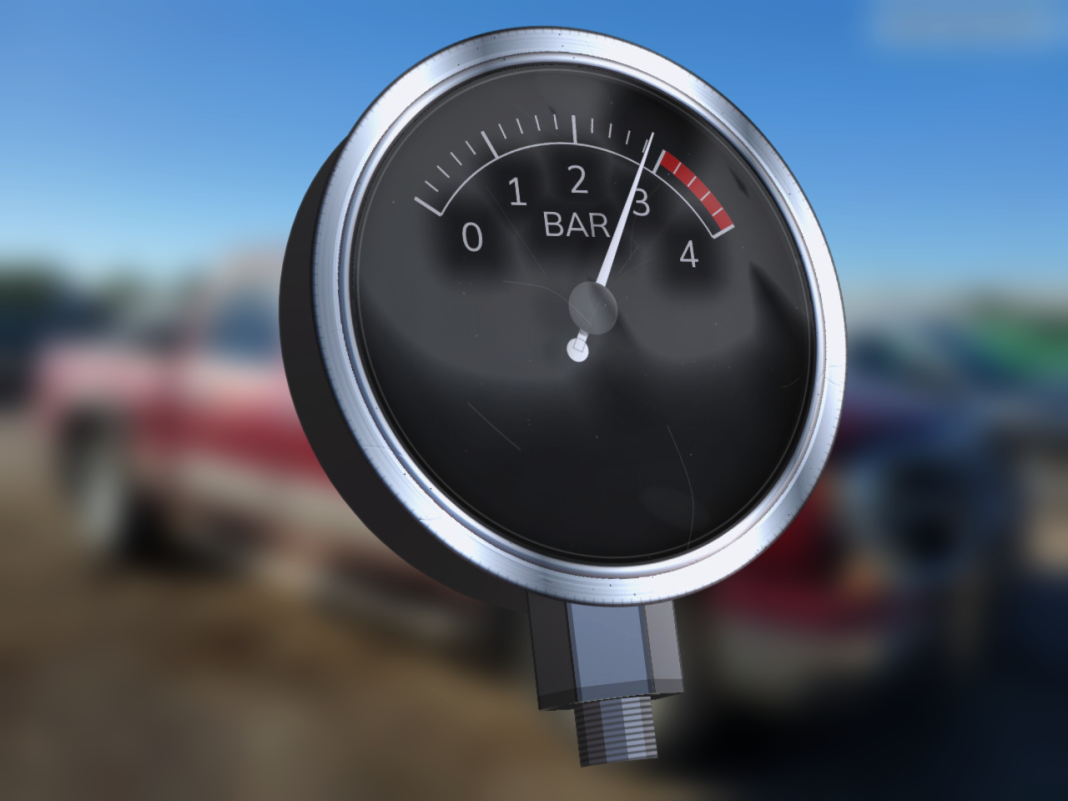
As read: bar 2.8
